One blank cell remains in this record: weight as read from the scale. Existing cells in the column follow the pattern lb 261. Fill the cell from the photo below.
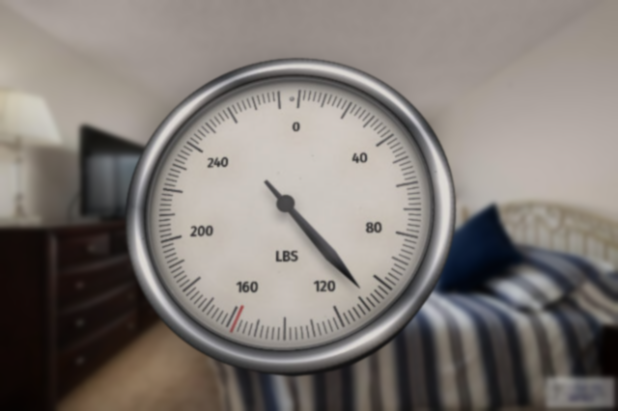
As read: lb 108
